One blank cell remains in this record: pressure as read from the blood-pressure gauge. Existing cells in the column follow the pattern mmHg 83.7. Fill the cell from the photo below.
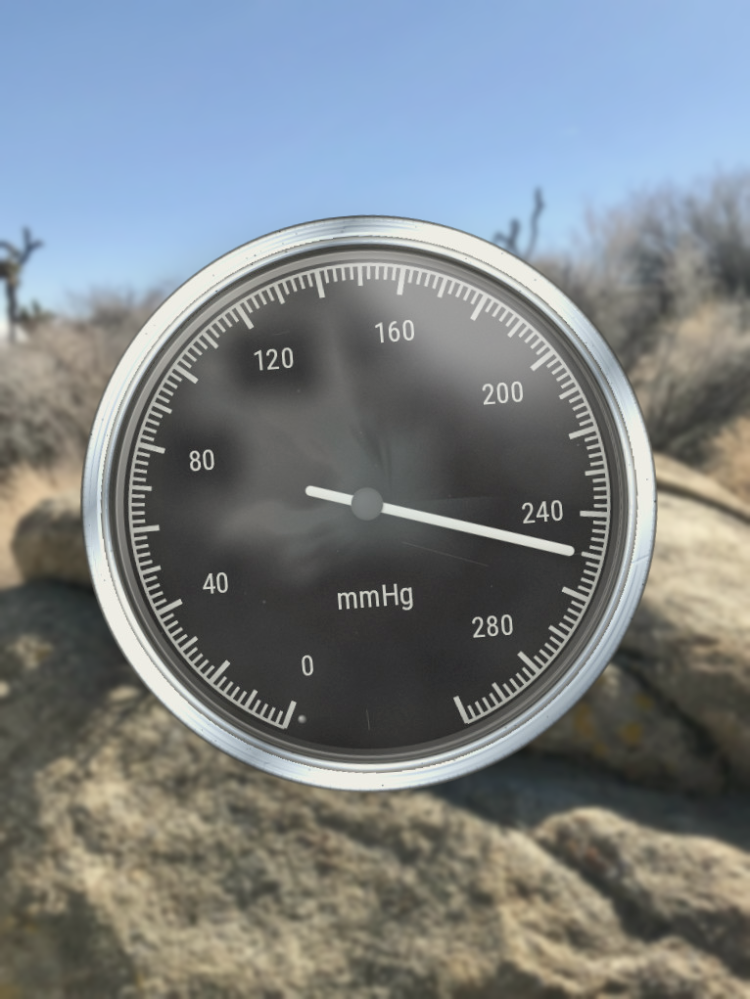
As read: mmHg 250
